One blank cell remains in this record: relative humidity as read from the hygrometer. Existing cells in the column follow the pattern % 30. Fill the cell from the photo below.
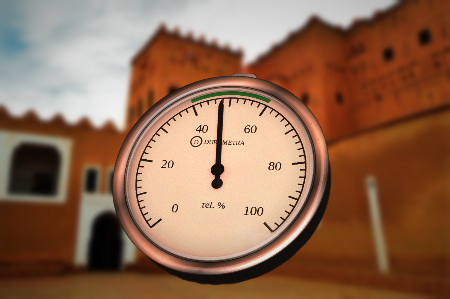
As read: % 48
